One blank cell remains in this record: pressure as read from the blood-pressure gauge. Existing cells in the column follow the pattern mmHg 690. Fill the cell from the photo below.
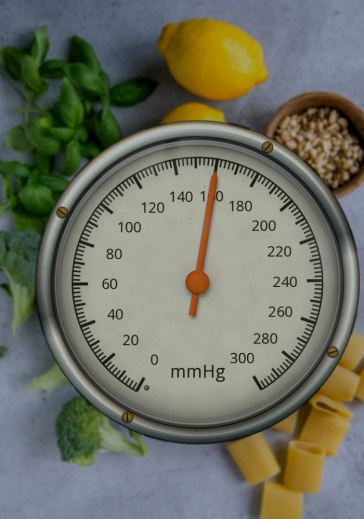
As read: mmHg 160
